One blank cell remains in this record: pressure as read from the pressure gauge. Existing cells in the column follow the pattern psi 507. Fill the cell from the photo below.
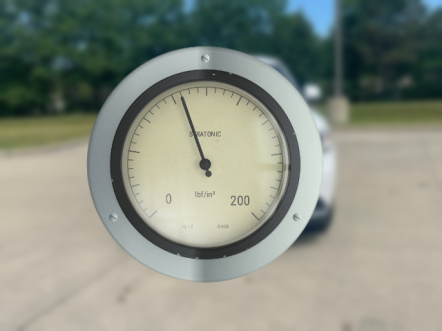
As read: psi 85
